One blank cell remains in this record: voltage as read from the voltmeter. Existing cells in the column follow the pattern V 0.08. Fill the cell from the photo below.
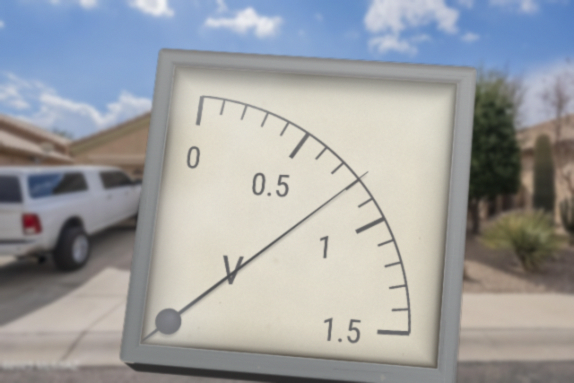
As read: V 0.8
